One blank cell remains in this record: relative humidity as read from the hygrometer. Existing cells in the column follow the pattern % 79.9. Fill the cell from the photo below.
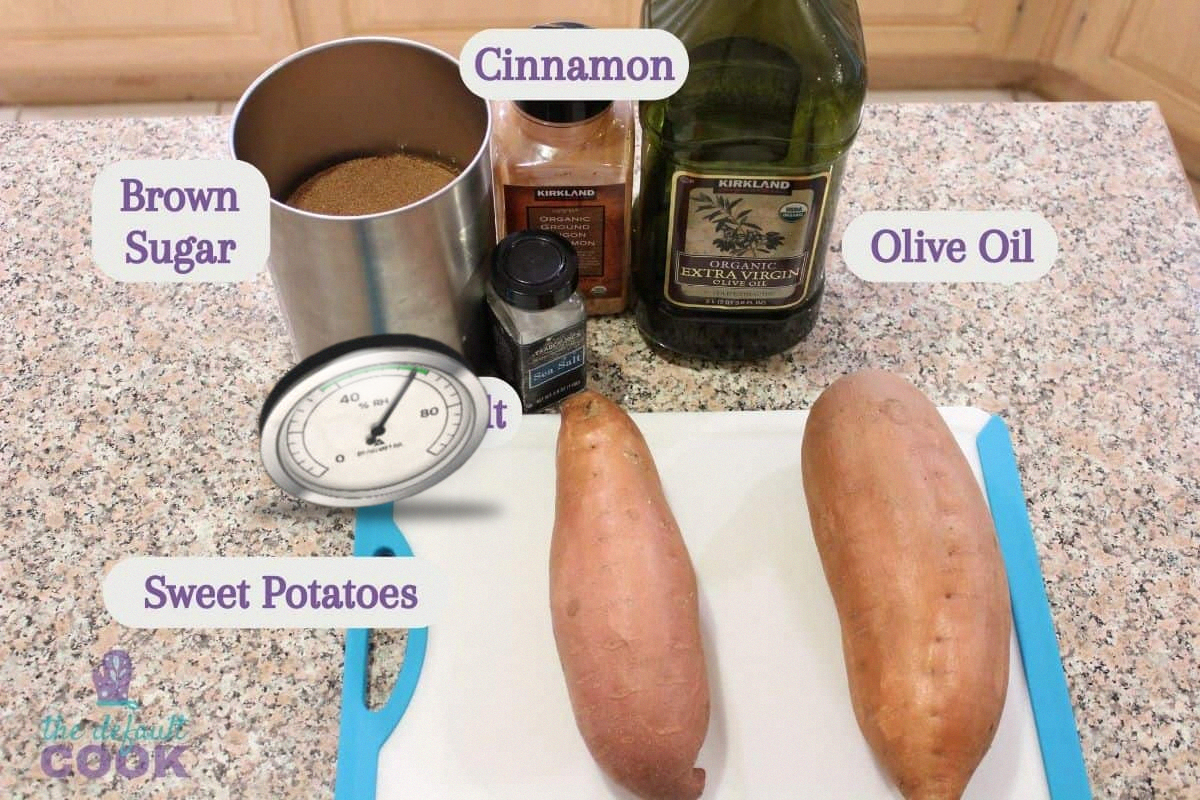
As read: % 60
